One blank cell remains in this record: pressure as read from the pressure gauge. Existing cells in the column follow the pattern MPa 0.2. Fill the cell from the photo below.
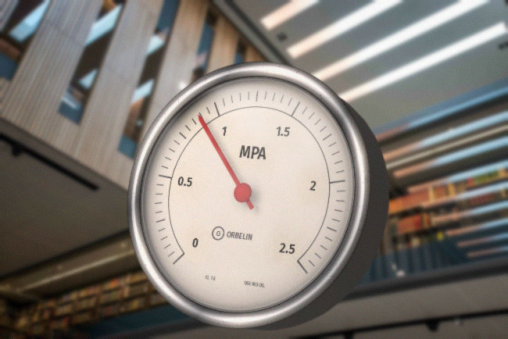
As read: MPa 0.9
